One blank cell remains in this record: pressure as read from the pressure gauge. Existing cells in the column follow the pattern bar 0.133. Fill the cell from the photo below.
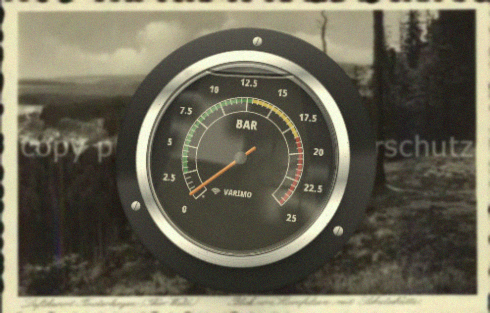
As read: bar 0.5
